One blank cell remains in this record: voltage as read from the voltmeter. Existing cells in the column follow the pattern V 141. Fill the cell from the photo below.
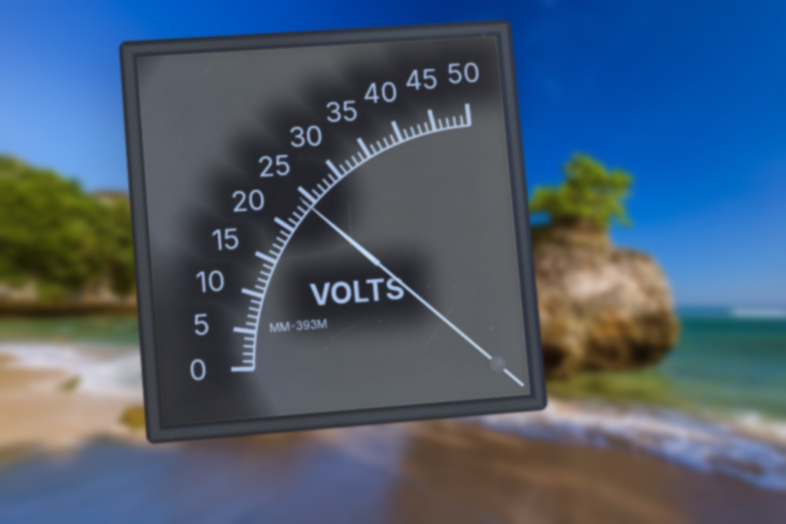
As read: V 24
